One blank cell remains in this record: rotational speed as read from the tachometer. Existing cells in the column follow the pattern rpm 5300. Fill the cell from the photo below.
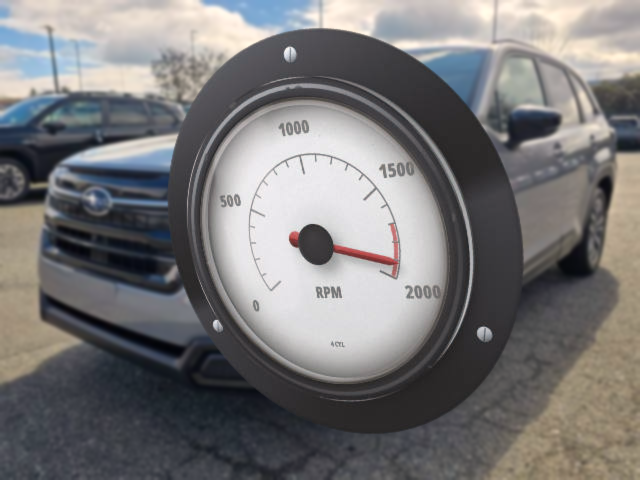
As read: rpm 1900
